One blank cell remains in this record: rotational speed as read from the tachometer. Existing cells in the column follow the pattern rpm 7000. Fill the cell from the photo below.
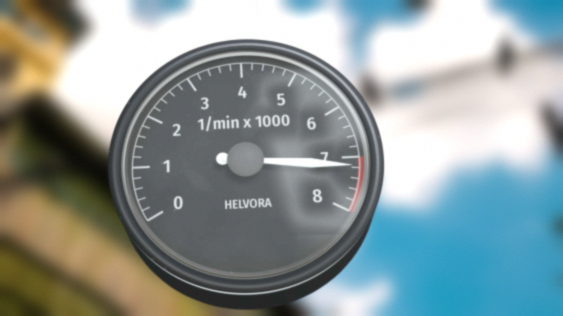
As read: rpm 7200
